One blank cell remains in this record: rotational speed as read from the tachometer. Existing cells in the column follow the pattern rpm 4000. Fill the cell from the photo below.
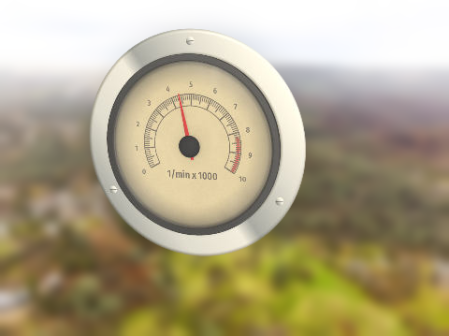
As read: rpm 4500
